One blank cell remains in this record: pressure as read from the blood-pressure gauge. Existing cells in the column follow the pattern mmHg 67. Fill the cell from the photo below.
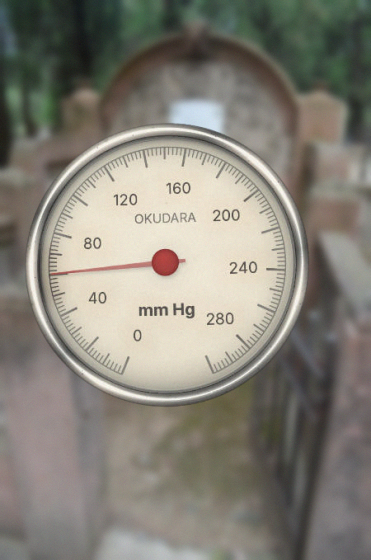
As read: mmHg 60
